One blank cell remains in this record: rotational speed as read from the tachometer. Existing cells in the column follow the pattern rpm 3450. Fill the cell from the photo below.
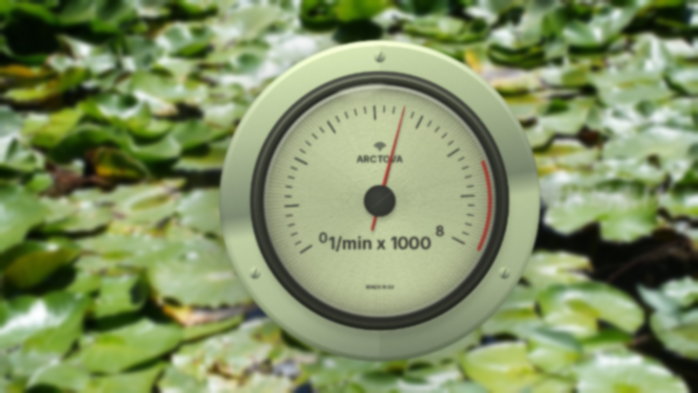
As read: rpm 4600
